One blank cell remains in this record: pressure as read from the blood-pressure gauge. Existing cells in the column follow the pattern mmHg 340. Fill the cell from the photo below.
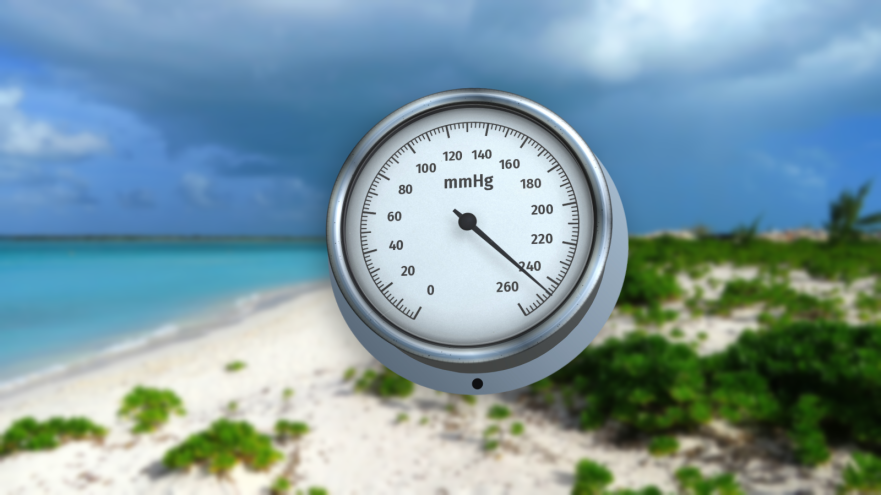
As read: mmHg 246
